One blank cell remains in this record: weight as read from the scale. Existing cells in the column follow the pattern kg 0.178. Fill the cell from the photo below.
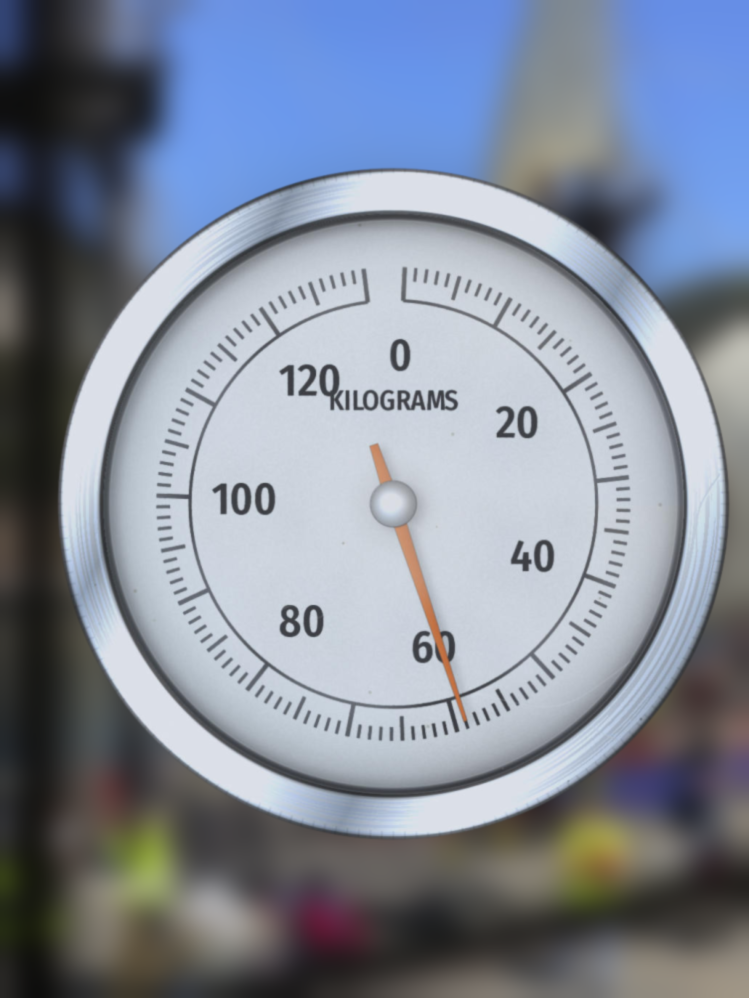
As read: kg 59
